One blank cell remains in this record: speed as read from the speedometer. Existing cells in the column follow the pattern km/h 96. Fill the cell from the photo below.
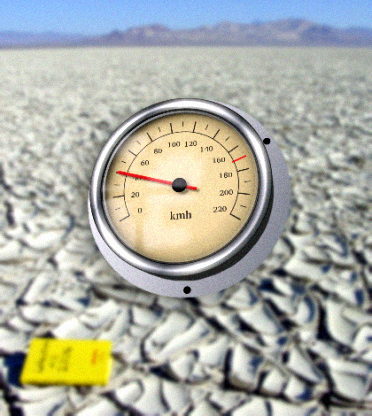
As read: km/h 40
